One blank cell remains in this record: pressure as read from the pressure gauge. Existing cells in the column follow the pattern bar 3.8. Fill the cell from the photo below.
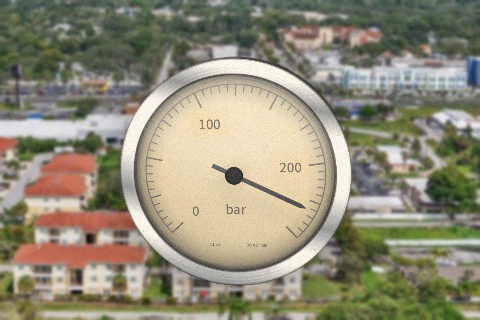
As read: bar 230
